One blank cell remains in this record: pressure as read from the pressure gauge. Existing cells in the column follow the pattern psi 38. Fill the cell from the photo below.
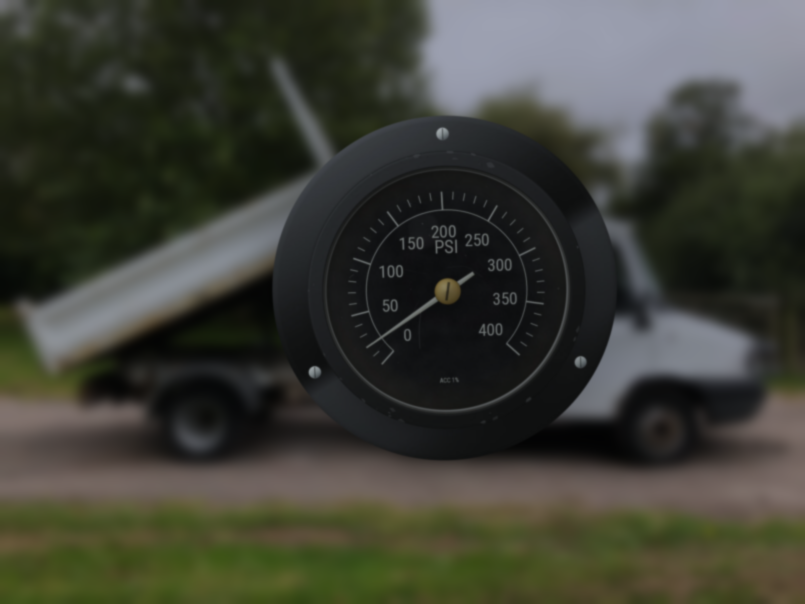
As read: psi 20
